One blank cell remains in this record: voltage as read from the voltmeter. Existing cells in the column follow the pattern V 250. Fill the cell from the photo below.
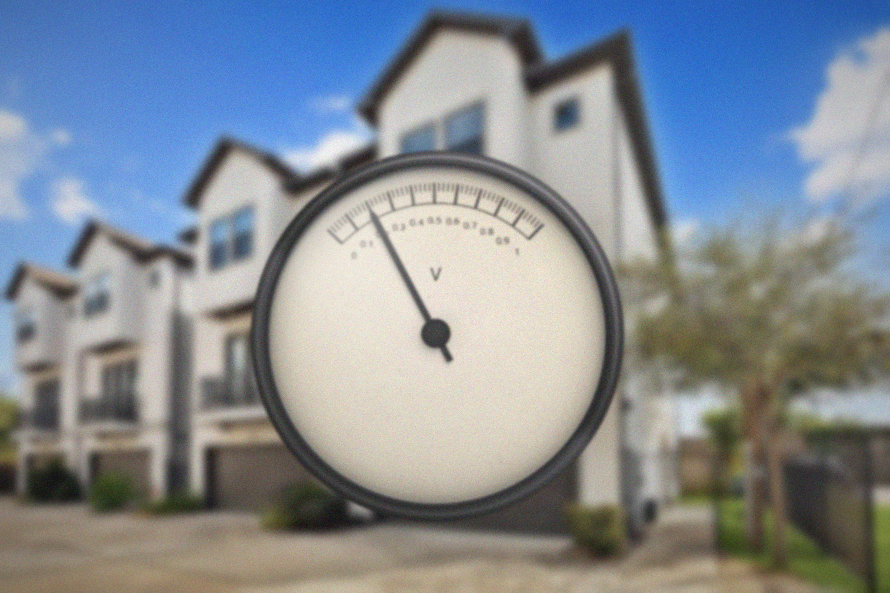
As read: V 0.2
